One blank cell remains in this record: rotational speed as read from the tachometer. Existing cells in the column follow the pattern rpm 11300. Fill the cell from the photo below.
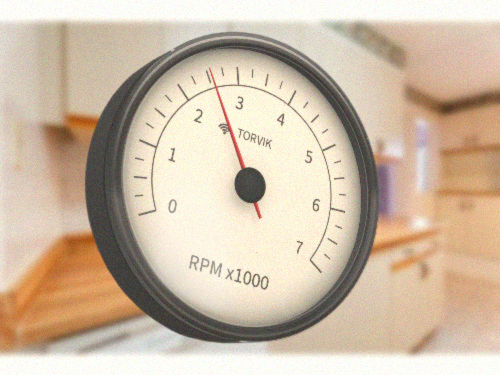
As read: rpm 2500
